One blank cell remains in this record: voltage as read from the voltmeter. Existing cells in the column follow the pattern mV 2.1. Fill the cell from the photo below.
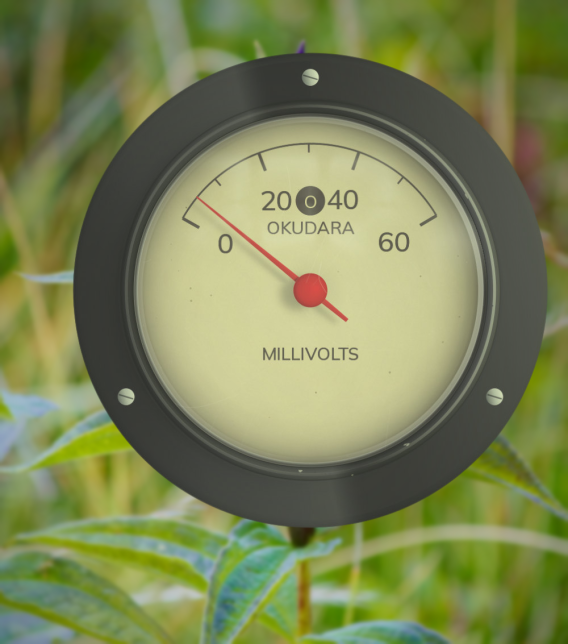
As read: mV 5
